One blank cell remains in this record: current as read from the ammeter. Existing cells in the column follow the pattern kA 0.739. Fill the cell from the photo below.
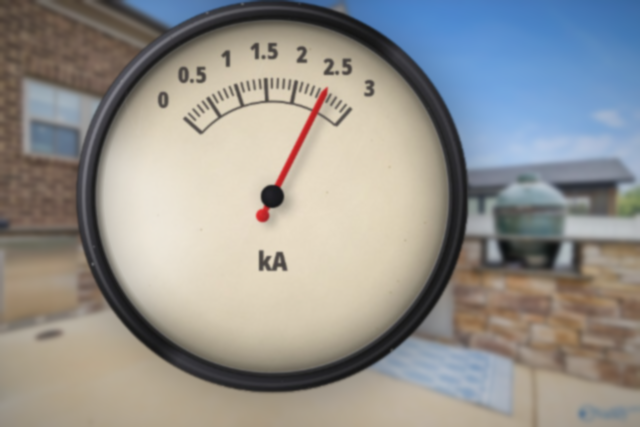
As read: kA 2.5
